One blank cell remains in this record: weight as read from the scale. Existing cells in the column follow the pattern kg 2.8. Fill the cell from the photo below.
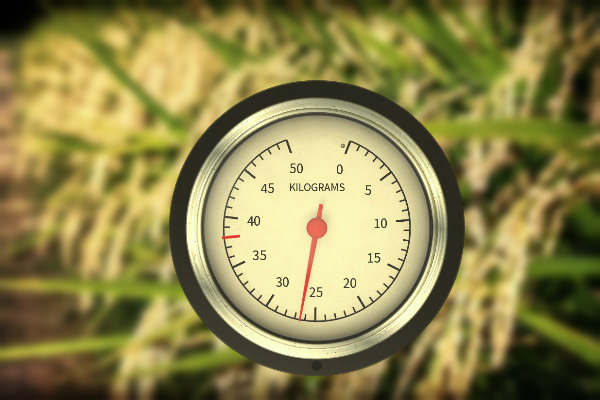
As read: kg 26.5
